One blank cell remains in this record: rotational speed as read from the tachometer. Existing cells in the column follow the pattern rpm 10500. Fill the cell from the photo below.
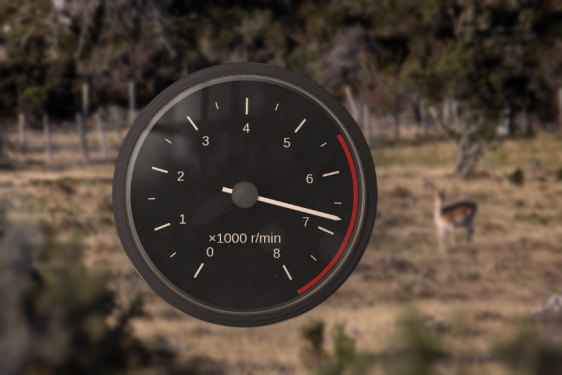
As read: rpm 6750
